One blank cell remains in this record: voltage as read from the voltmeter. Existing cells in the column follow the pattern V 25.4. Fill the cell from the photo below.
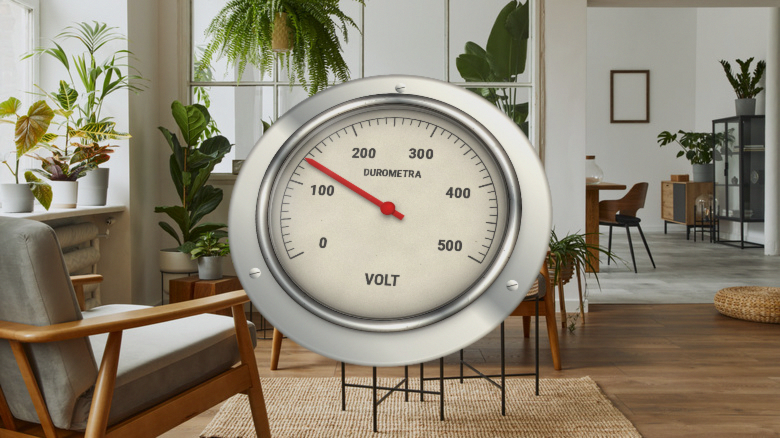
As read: V 130
